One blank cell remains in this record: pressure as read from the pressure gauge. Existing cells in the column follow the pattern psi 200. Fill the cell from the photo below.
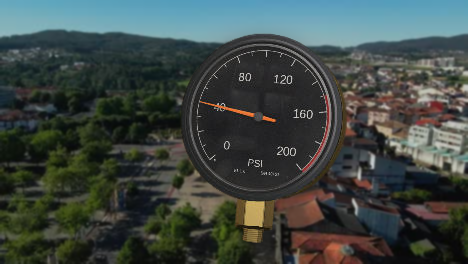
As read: psi 40
